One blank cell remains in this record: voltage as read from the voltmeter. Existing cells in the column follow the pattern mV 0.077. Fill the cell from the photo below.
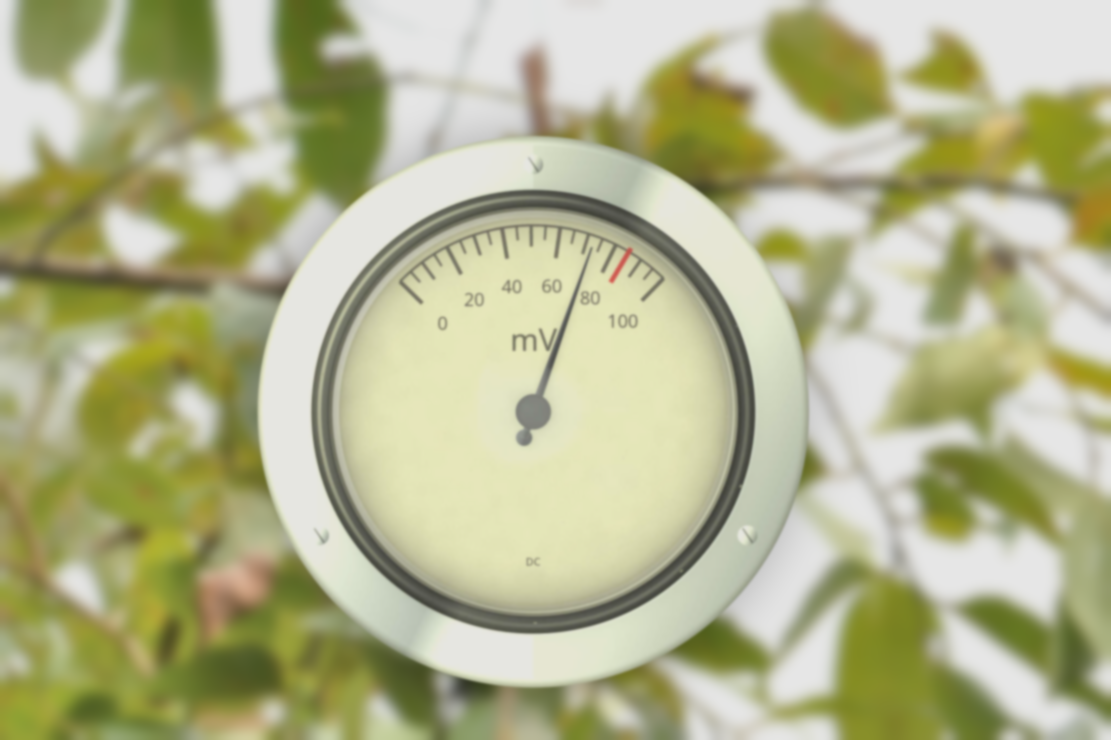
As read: mV 72.5
